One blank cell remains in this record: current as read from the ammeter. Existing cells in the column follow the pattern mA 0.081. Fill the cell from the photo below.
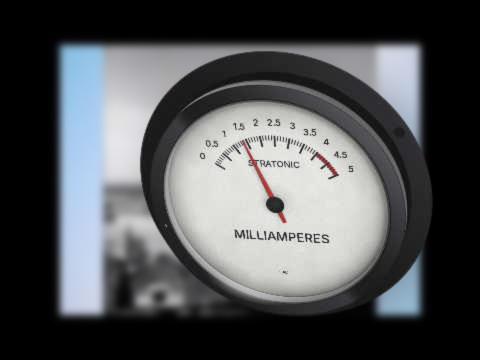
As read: mA 1.5
